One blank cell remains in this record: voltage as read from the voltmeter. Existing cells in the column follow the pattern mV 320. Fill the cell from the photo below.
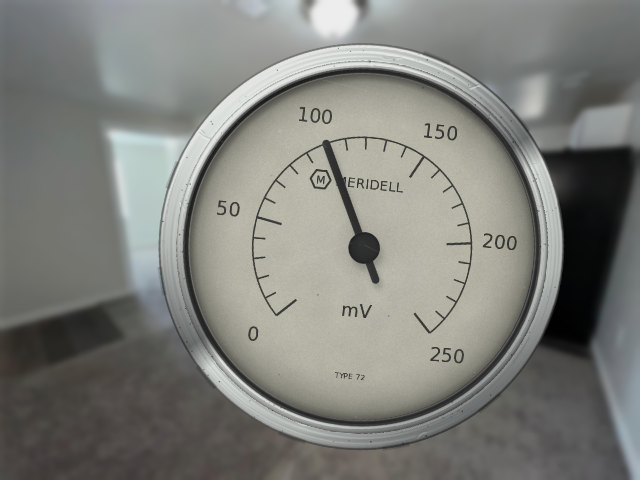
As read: mV 100
